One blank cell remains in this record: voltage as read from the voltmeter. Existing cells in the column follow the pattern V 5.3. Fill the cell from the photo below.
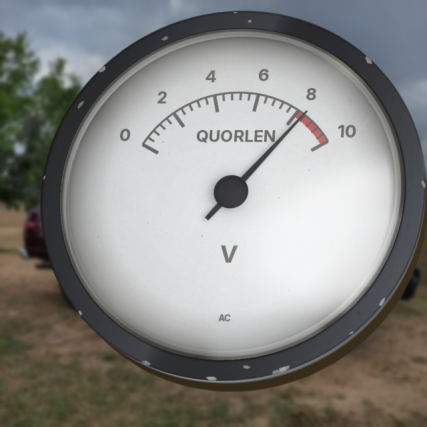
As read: V 8.4
